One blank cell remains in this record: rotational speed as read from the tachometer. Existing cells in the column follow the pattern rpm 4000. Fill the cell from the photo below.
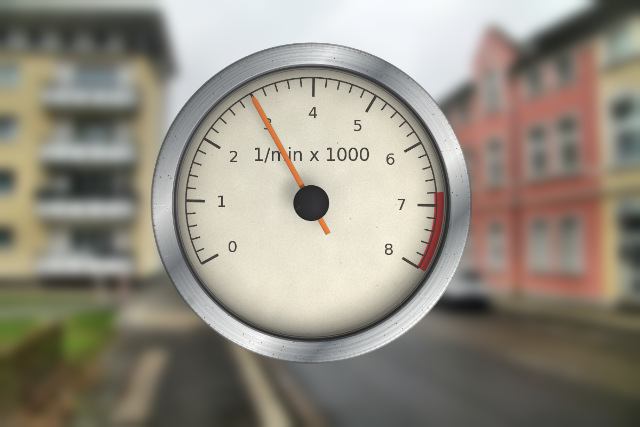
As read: rpm 3000
